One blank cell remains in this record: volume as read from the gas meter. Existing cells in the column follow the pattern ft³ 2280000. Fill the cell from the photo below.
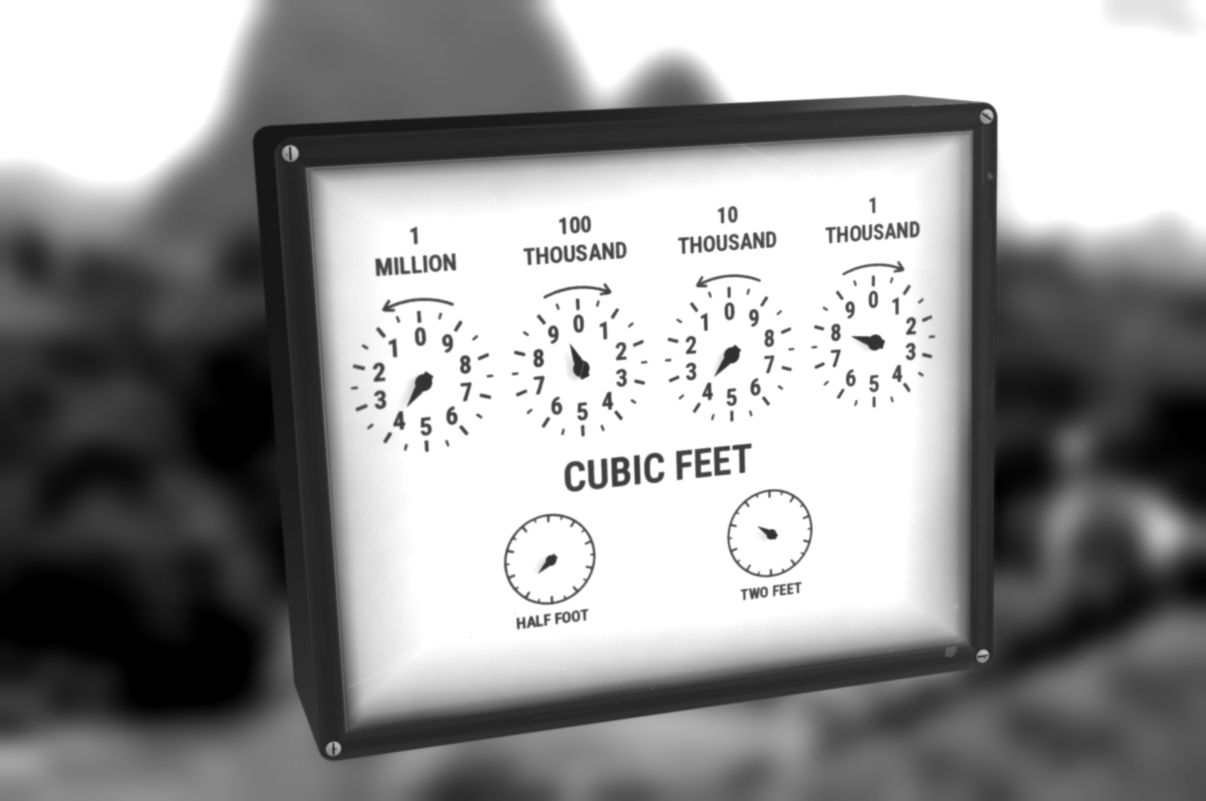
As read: ft³ 393800
